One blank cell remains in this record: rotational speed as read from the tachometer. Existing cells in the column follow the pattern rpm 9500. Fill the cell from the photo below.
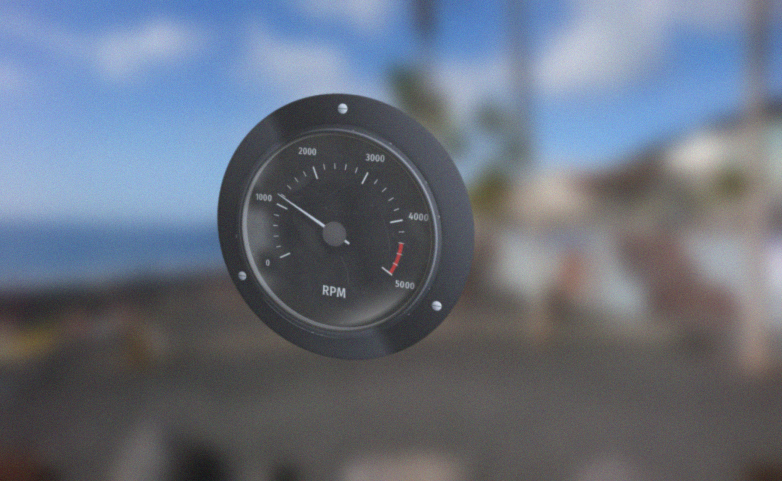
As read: rpm 1200
